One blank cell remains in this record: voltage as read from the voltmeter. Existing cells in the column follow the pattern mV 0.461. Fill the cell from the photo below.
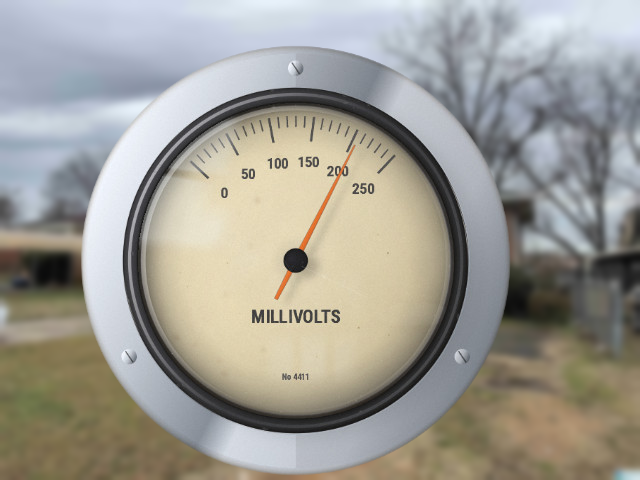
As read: mV 205
